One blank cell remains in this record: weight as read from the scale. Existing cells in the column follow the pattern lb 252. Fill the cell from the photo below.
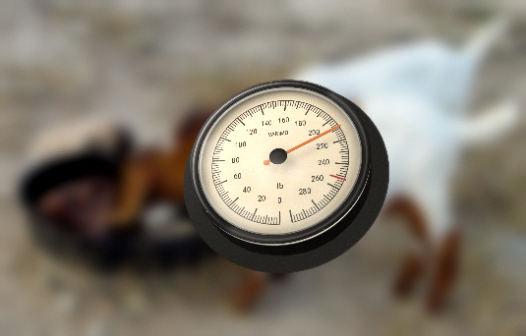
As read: lb 210
